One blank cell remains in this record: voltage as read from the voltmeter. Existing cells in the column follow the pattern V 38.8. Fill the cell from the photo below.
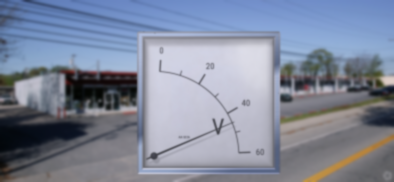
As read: V 45
